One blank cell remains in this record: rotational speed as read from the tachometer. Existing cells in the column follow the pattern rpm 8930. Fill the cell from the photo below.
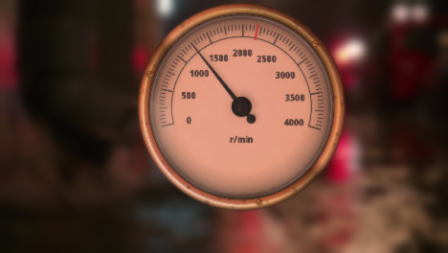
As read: rpm 1250
